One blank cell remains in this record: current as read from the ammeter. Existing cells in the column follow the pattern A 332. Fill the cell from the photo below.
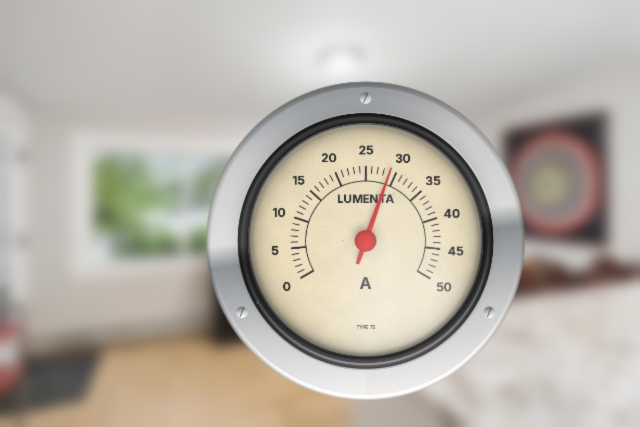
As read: A 29
